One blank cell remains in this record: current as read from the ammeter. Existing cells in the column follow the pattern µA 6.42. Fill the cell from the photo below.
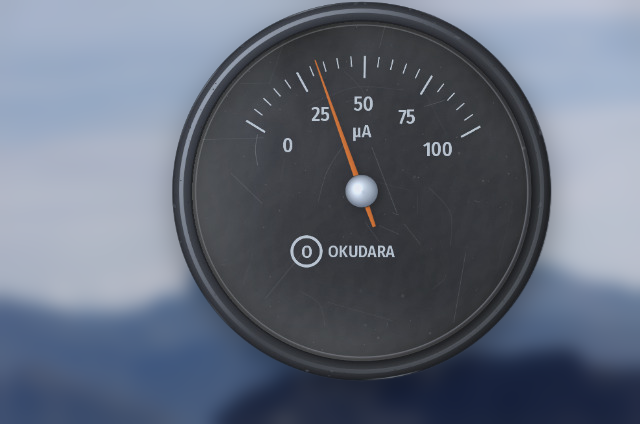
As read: µA 32.5
